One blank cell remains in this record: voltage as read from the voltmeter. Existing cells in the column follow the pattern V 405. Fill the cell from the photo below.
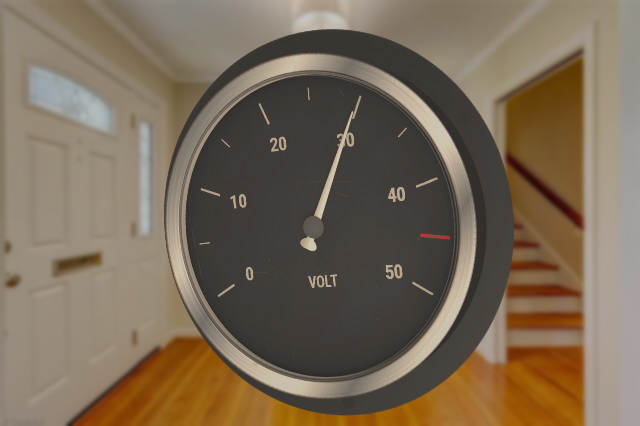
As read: V 30
